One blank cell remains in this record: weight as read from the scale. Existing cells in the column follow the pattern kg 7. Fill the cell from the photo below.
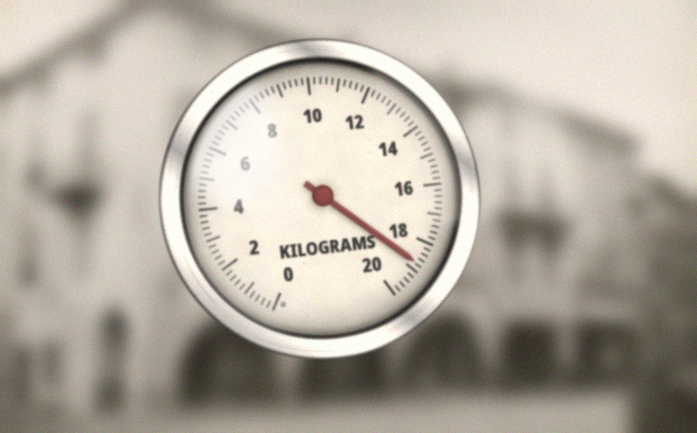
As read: kg 18.8
